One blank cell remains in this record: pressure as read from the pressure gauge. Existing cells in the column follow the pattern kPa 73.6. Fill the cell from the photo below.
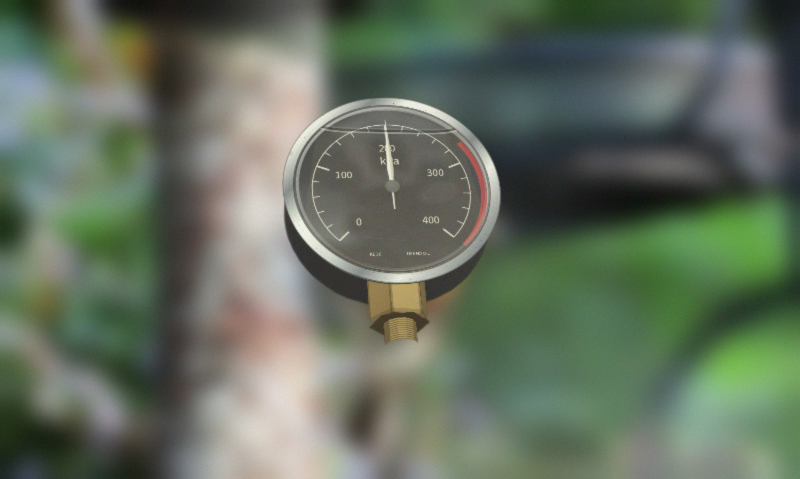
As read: kPa 200
